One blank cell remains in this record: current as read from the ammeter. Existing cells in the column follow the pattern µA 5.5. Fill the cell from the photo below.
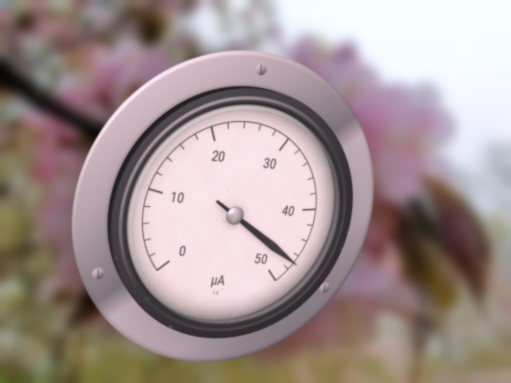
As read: µA 47
